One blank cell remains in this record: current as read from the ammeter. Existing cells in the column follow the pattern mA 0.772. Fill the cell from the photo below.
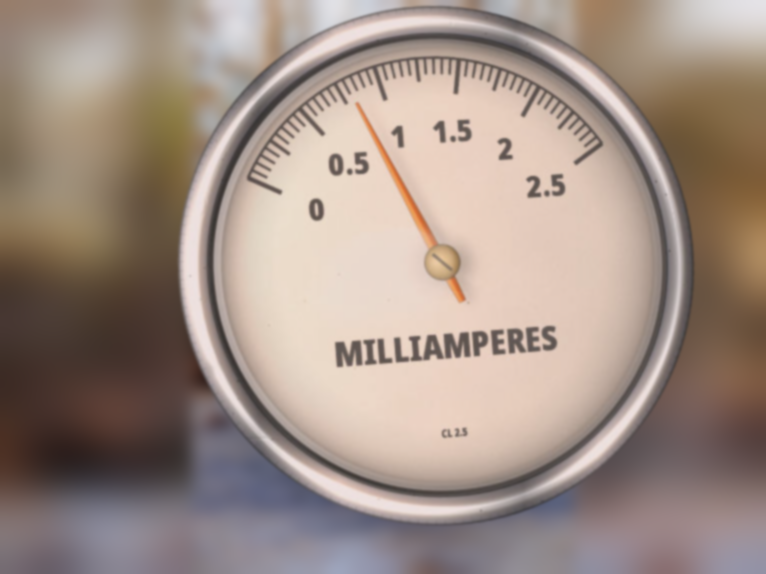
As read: mA 0.8
